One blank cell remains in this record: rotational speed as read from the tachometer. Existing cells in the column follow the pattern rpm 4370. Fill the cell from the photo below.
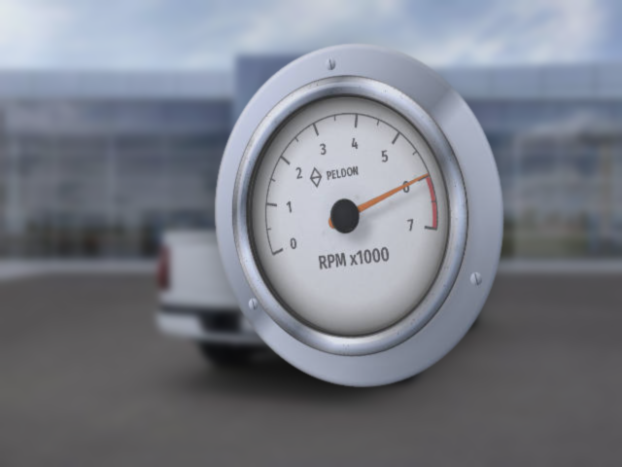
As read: rpm 6000
